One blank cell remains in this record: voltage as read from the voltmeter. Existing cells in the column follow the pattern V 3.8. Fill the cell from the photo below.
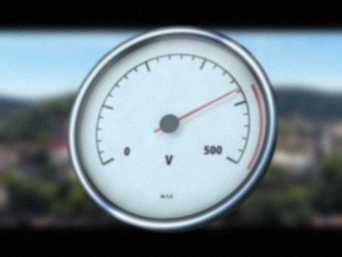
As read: V 380
